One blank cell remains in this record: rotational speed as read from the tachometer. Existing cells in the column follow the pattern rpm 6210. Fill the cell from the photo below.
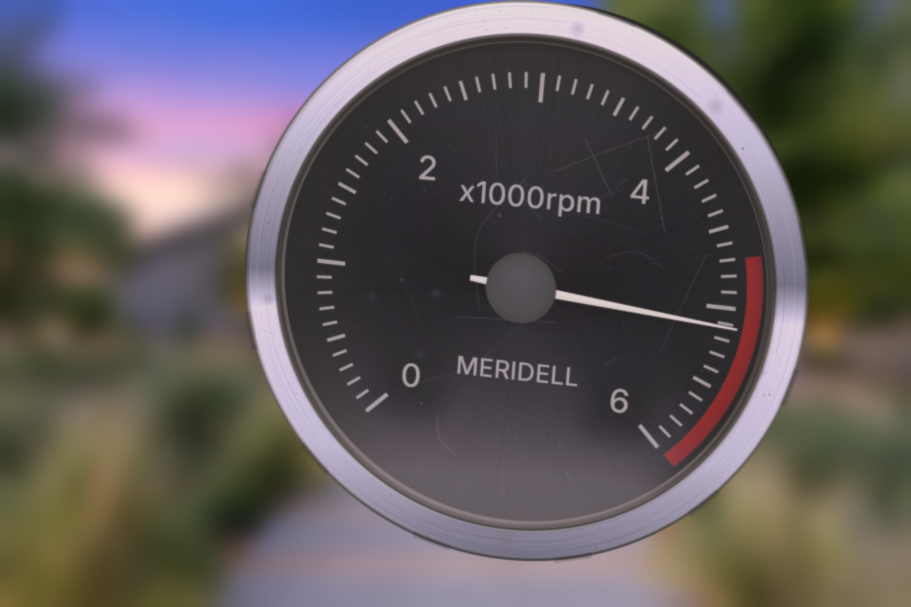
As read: rpm 5100
